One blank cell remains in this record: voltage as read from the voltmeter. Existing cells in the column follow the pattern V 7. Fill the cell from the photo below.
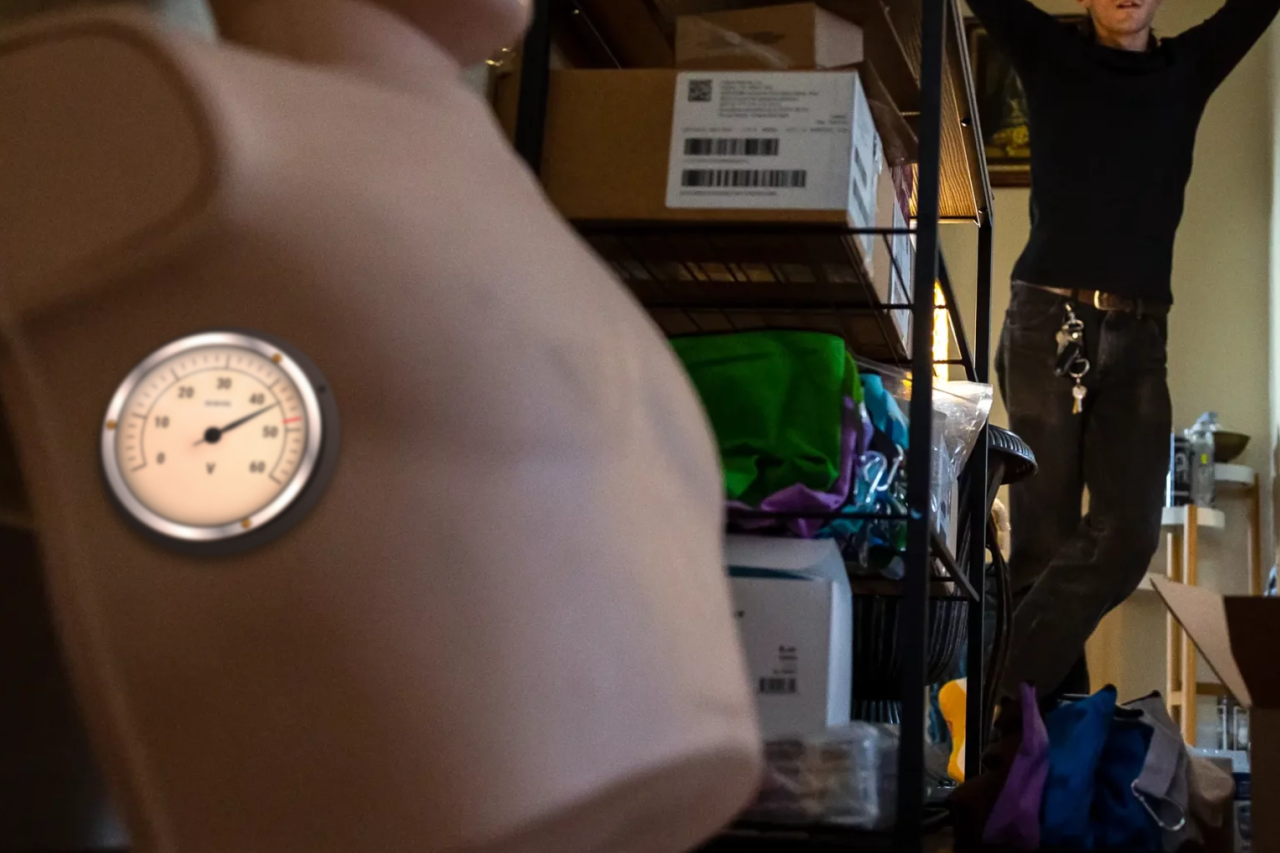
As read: V 44
